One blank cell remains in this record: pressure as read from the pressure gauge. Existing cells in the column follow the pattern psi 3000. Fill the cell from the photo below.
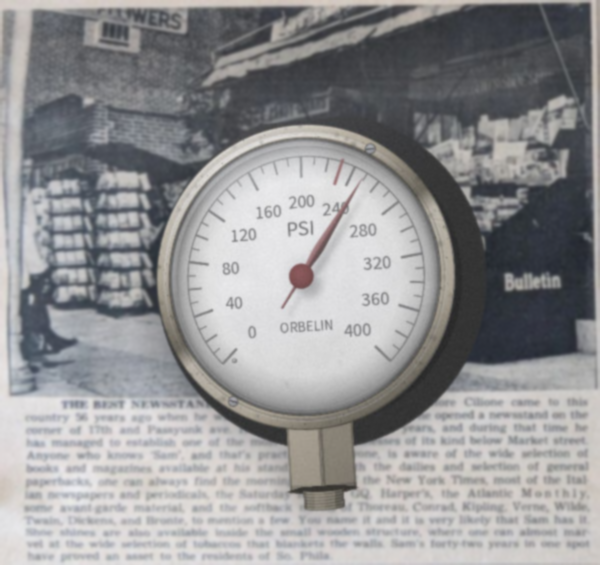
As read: psi 250
